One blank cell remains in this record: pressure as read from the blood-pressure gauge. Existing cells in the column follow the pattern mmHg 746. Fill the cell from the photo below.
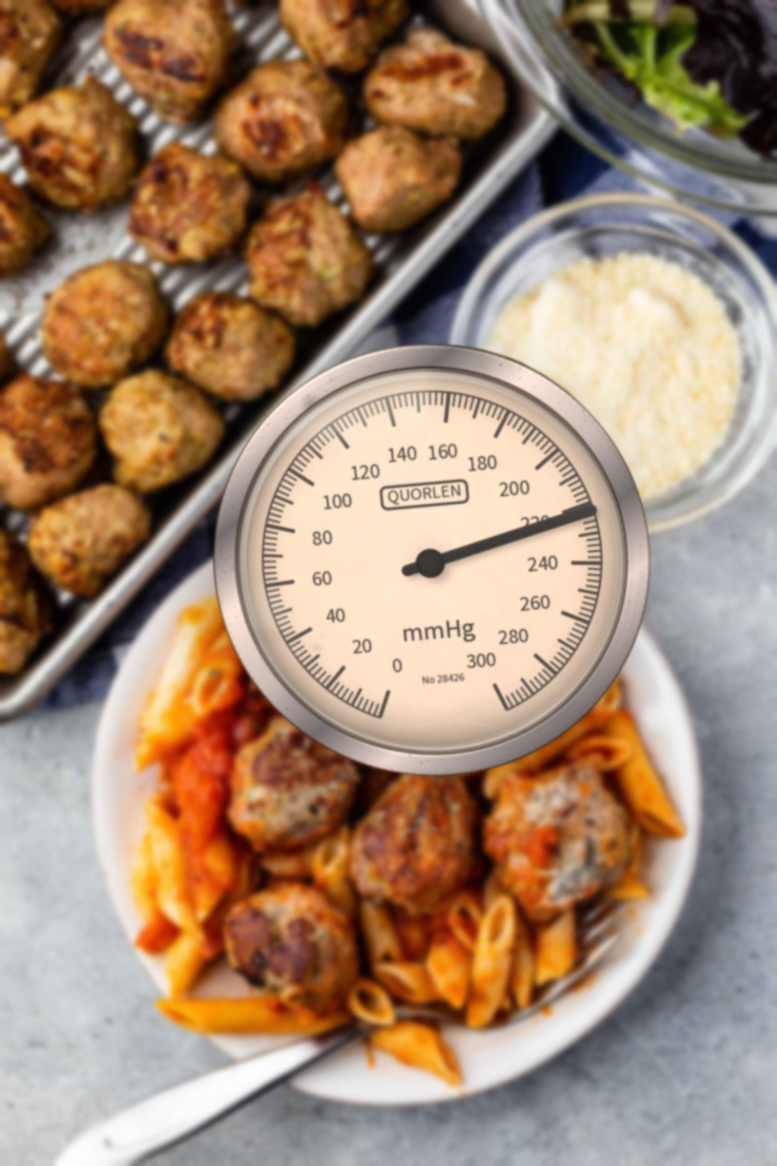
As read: mmHg 222
